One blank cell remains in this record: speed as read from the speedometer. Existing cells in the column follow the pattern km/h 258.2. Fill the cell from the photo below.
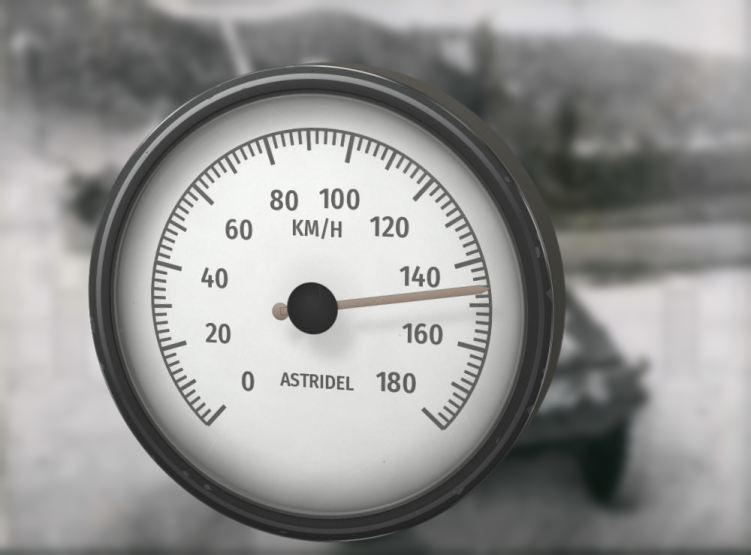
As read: km/h 146
